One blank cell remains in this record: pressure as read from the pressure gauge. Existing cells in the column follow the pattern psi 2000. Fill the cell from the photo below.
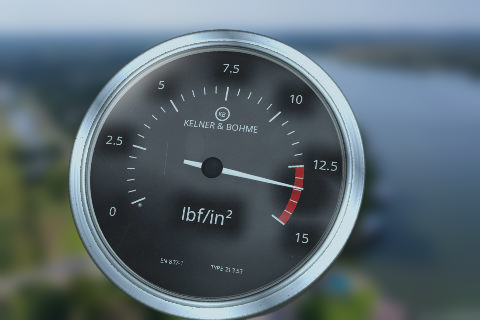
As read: psi 13.5
